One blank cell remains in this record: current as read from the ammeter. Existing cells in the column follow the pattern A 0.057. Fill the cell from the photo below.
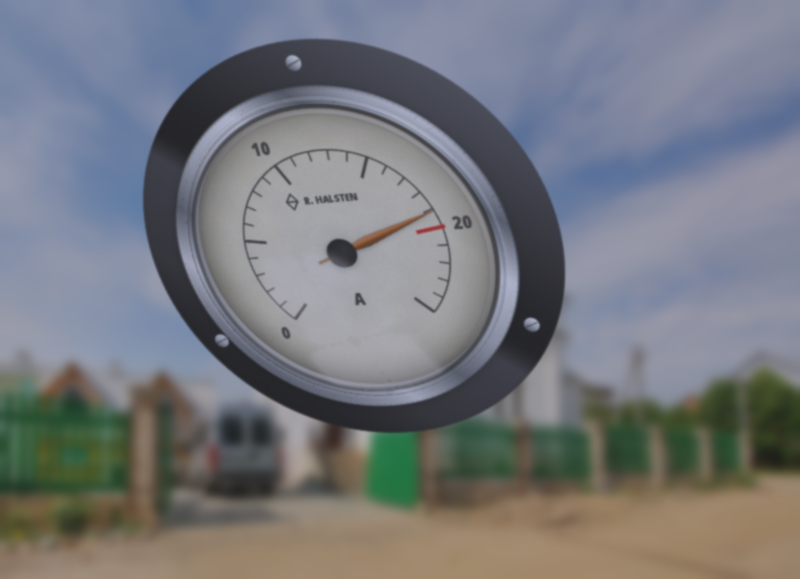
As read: A 19
